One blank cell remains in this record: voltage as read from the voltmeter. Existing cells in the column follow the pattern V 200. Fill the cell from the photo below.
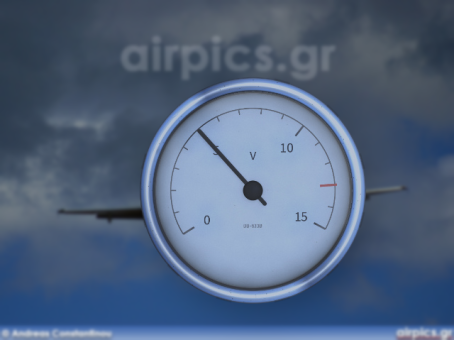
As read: V 5
